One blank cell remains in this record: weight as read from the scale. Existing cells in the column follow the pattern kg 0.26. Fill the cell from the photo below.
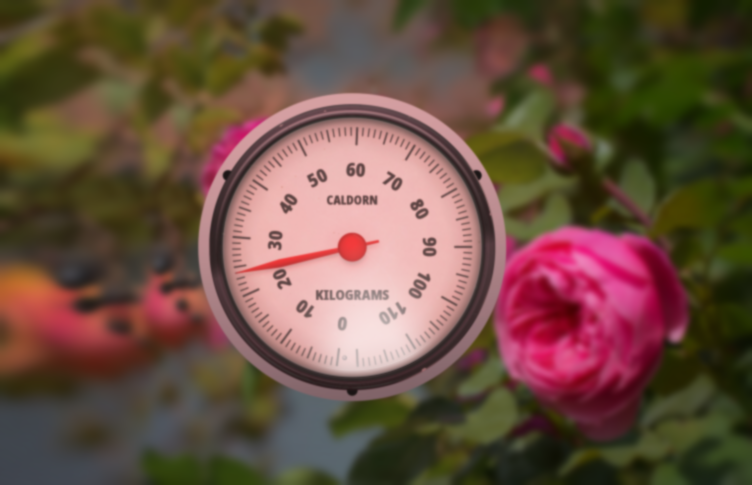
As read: kg 24
